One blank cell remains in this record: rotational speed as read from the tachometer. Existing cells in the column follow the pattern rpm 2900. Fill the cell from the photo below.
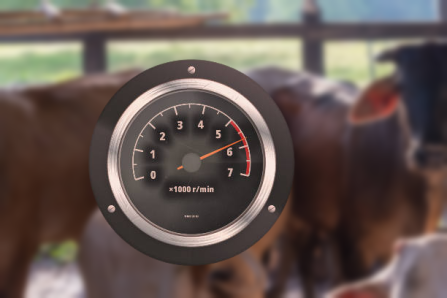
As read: rpm 5750
